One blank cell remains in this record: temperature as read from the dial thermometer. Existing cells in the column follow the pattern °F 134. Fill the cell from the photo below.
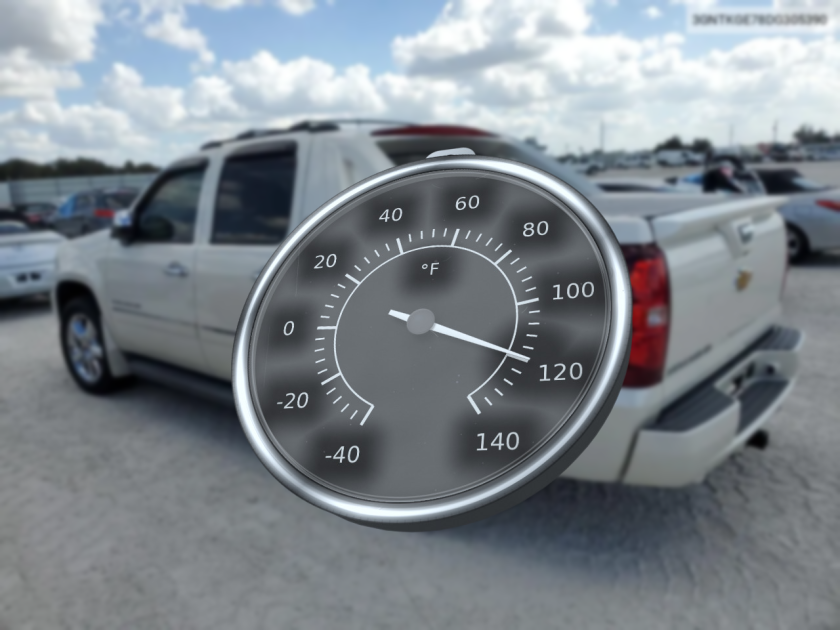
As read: °F 120
